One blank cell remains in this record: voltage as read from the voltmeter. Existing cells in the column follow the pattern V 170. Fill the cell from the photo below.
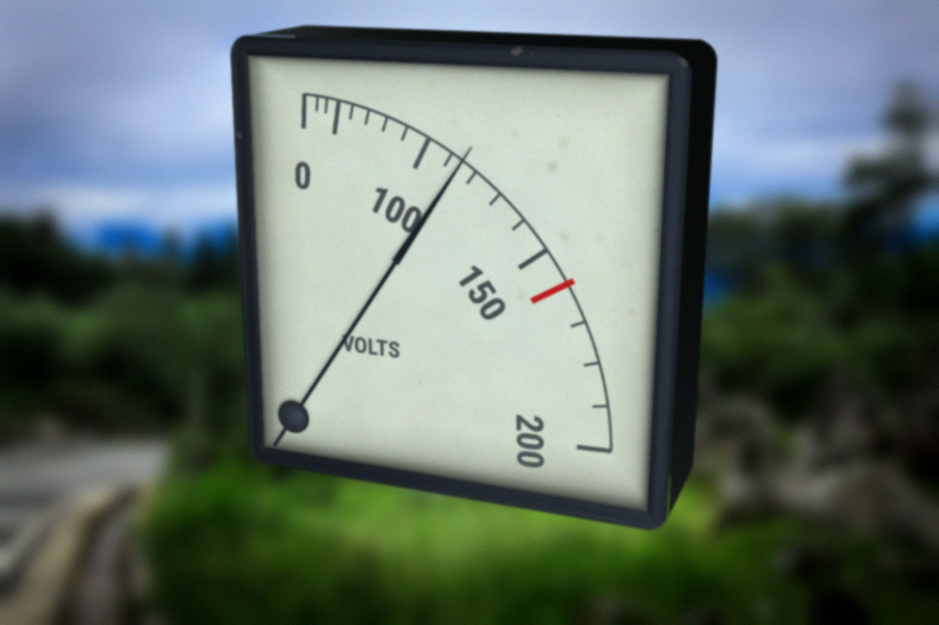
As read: V 115
